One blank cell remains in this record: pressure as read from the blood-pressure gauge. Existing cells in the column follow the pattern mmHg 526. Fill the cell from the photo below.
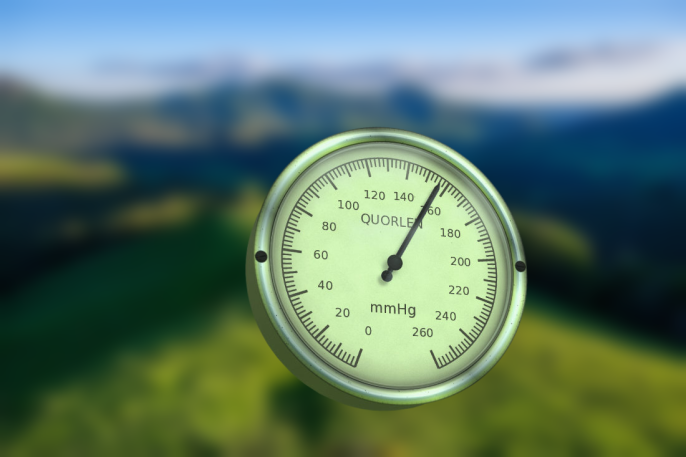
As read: mmHg 156
